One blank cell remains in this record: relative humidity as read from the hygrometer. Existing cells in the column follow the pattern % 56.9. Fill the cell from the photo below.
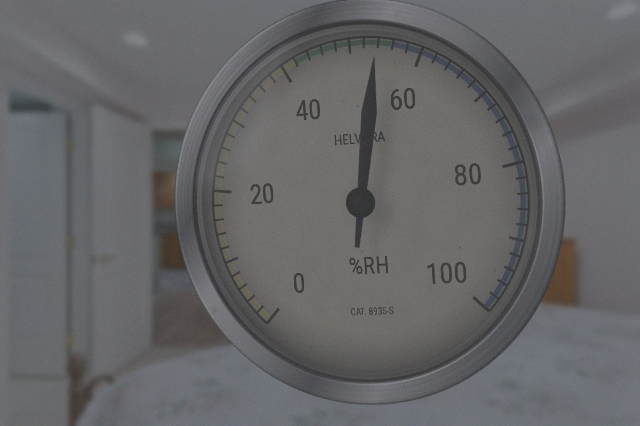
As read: % 54
